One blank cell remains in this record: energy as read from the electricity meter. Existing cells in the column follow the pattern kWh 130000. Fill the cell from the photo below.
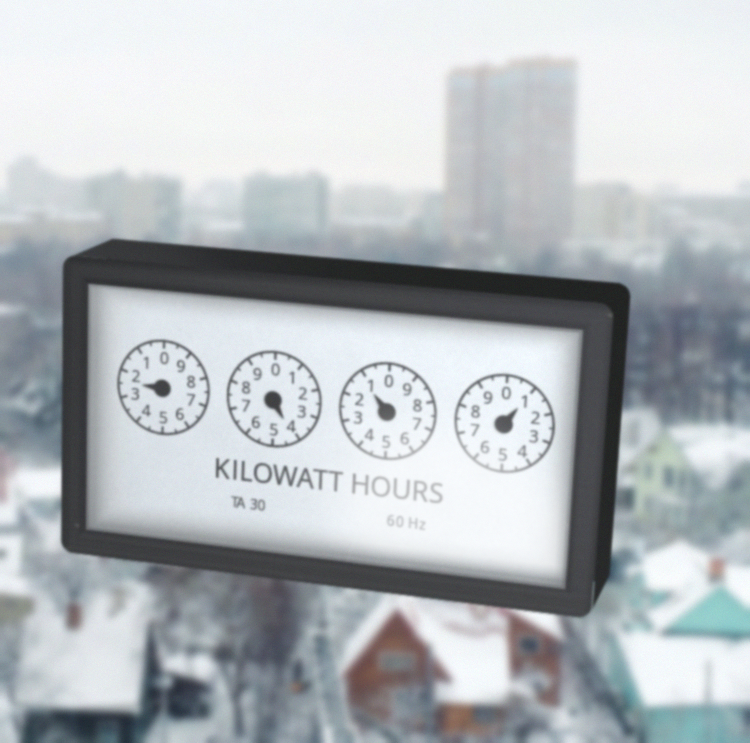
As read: kWh 2411
